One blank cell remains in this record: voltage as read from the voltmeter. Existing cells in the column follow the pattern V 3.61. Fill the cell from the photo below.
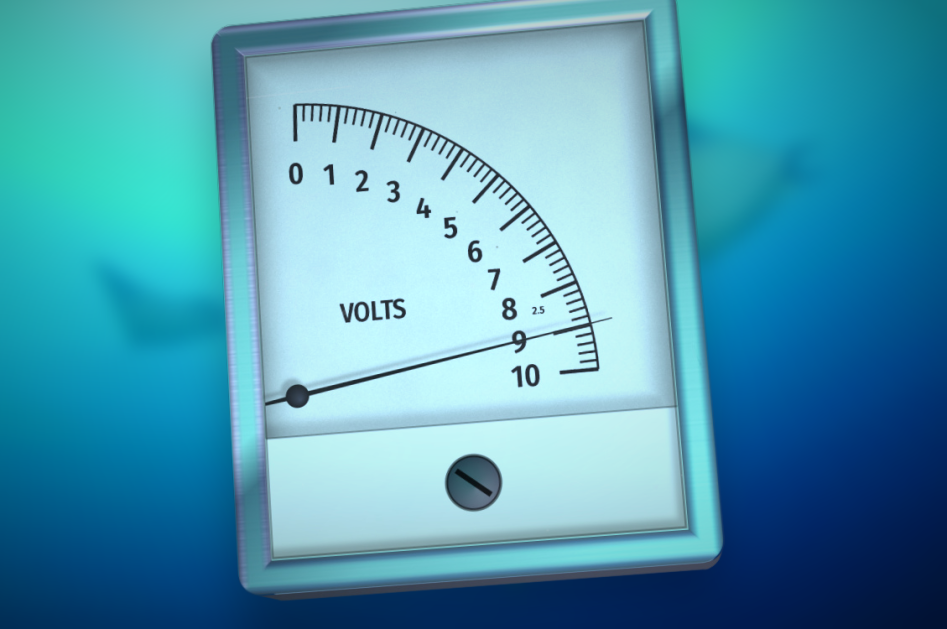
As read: V 9
